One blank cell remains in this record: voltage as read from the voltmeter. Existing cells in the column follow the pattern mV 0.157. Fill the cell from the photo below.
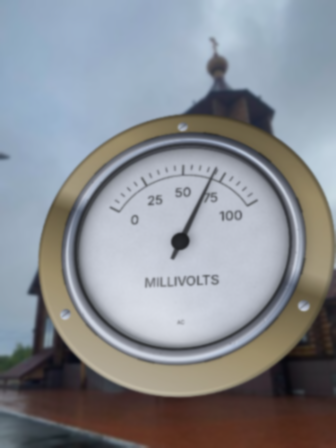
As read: mV 70
